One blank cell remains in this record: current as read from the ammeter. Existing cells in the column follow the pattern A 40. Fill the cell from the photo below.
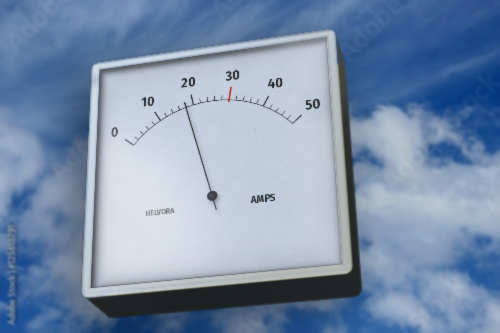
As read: A 18
